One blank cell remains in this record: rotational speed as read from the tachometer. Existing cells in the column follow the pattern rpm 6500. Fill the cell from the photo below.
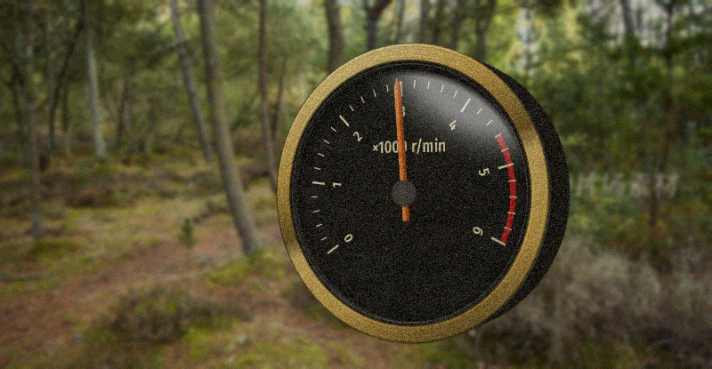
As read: rpm 3000
